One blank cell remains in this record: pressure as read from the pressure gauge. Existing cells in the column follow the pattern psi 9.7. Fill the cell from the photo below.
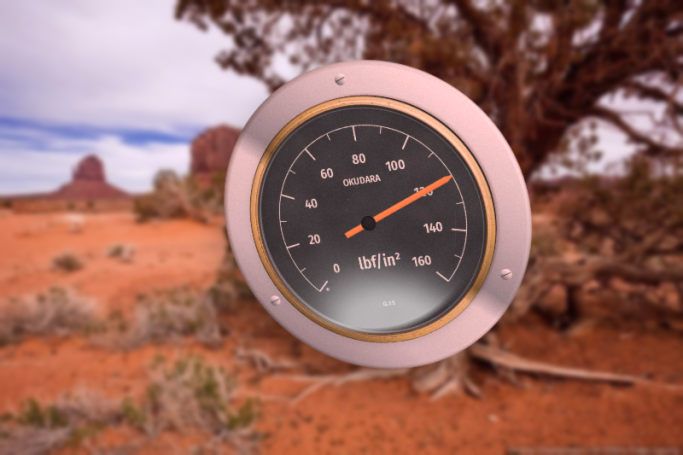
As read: psi 120
